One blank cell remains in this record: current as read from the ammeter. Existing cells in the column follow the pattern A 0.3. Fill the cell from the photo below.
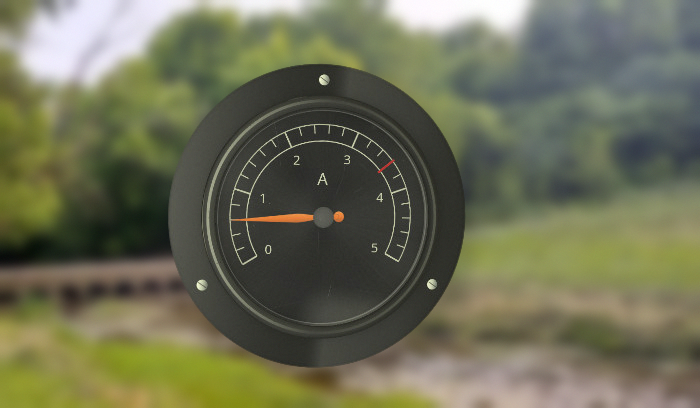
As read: A 0.6
